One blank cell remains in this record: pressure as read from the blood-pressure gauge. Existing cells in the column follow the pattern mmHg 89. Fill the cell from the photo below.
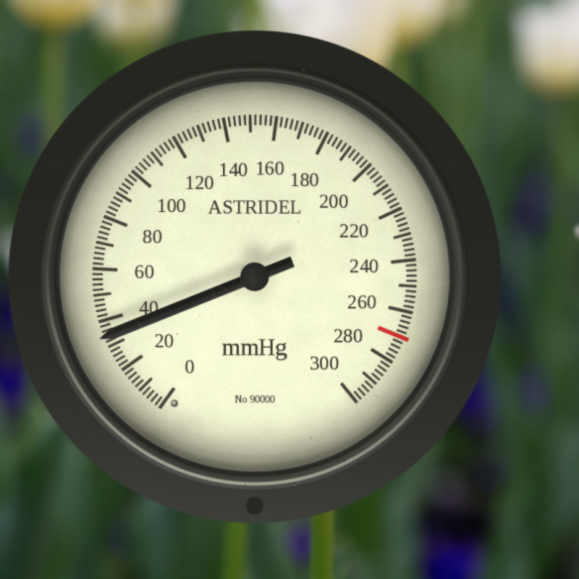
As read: mmHg 34
